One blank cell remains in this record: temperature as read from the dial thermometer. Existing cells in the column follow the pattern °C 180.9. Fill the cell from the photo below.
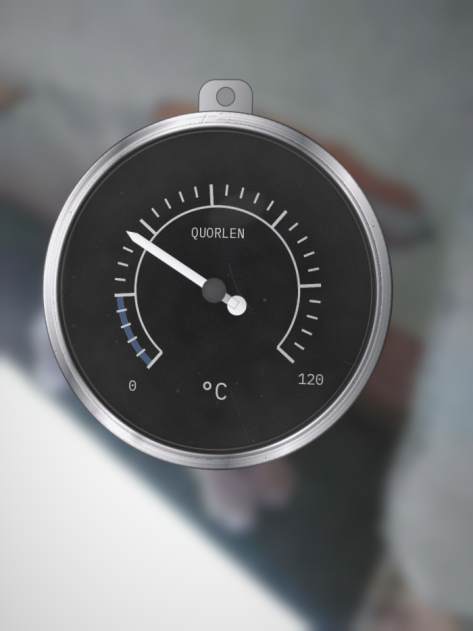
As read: °C 36
